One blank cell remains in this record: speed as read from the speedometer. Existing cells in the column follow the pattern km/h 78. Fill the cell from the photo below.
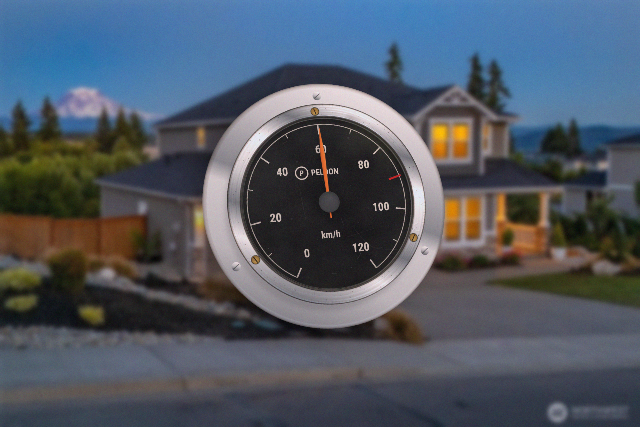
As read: km/h 60
